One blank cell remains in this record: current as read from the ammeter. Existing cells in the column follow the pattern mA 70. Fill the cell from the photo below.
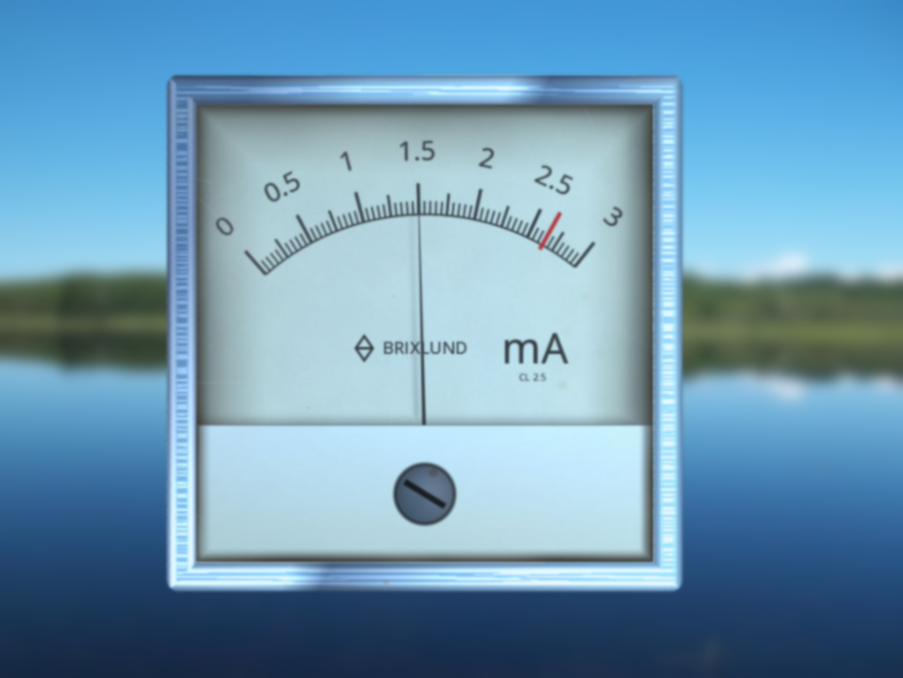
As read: mA 1.5
